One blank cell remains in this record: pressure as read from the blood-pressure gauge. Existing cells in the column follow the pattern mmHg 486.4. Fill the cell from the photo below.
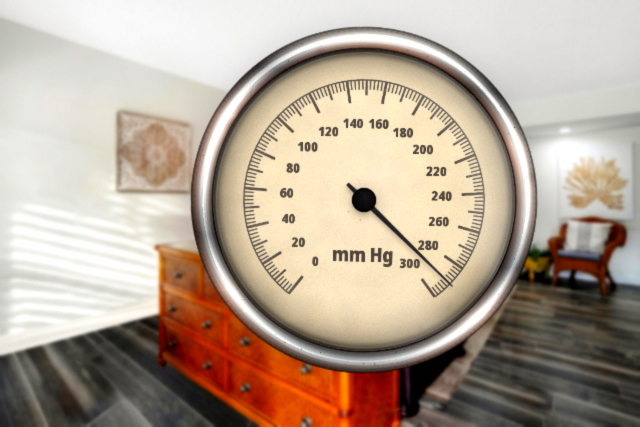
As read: mmHg 290
